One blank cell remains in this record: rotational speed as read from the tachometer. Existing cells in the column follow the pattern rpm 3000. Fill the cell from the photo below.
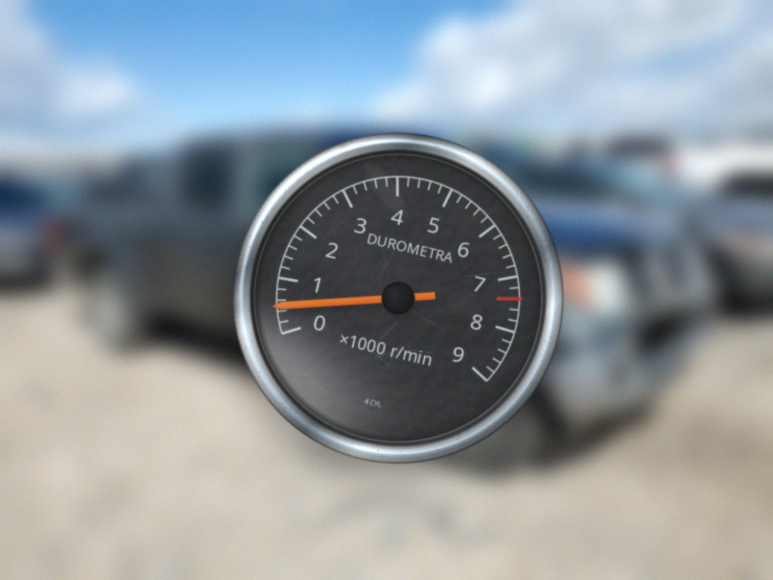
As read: rpm 500
